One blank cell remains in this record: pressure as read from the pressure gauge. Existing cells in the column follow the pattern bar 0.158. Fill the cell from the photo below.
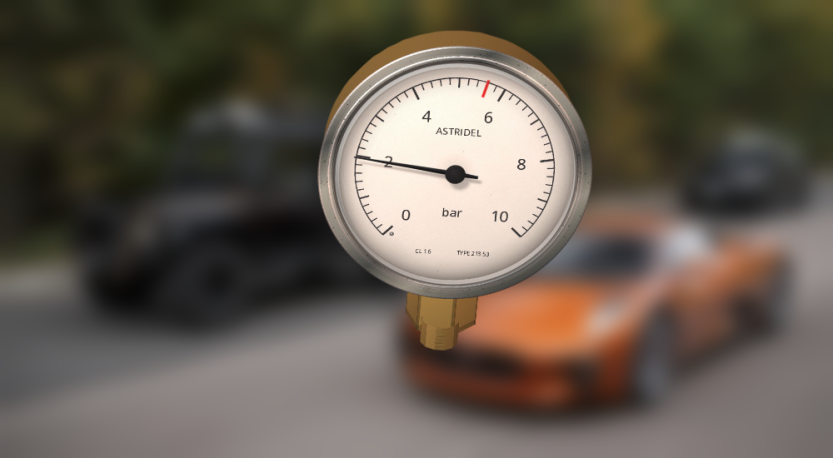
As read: bar 2
